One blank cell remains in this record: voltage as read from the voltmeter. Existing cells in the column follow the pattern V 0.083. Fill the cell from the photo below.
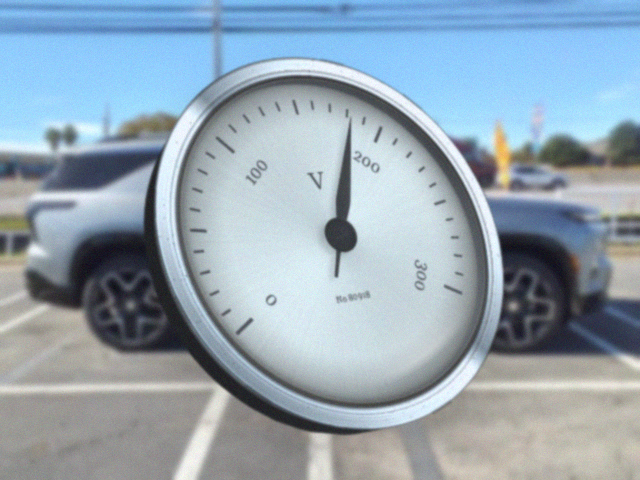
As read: V 180
